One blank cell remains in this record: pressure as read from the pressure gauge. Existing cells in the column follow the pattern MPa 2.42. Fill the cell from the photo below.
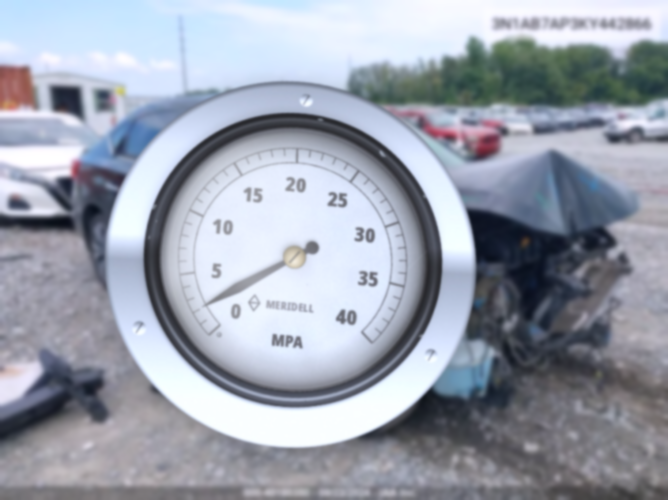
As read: MPa 2
